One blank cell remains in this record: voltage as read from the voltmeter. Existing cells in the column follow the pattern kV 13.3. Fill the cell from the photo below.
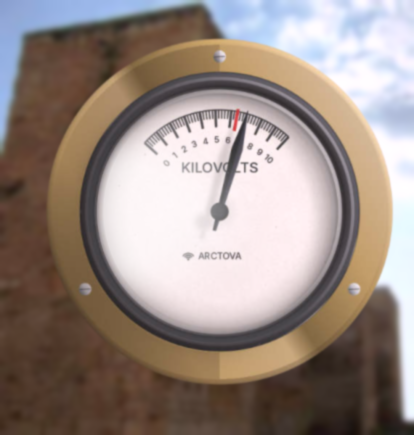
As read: kV 7
